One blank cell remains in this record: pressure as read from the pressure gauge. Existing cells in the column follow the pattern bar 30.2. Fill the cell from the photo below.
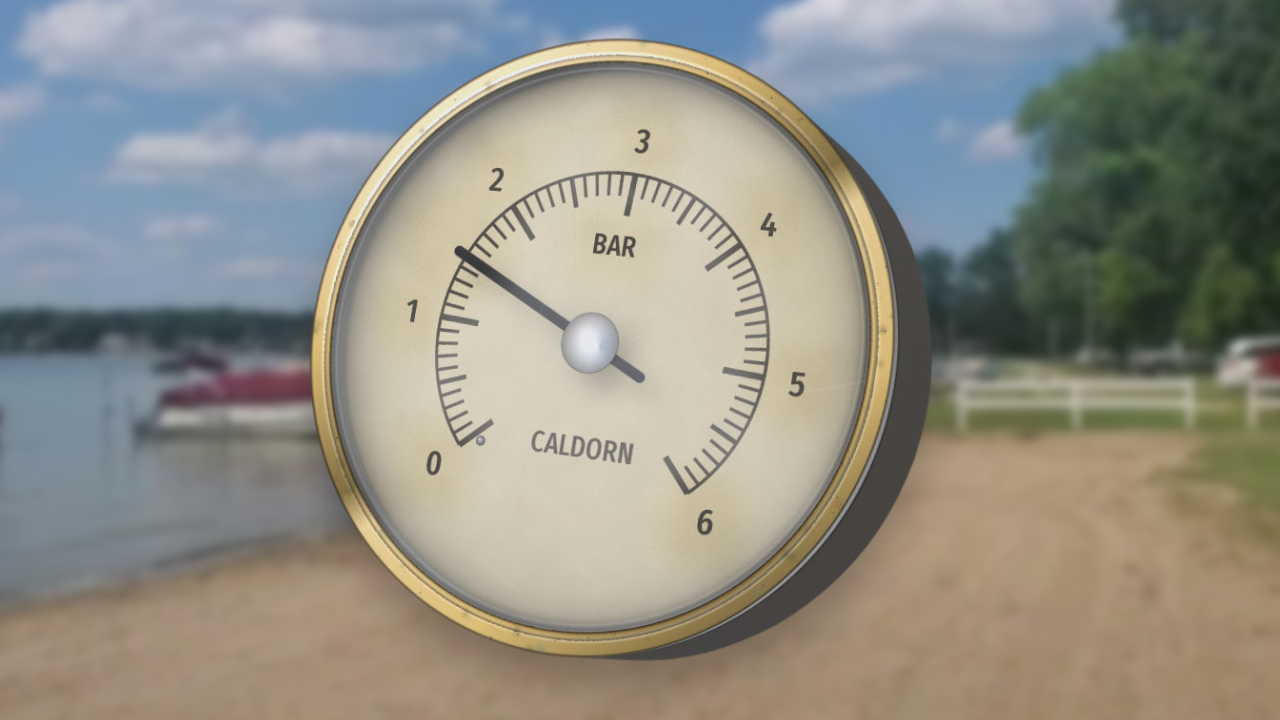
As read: bar 1.5
